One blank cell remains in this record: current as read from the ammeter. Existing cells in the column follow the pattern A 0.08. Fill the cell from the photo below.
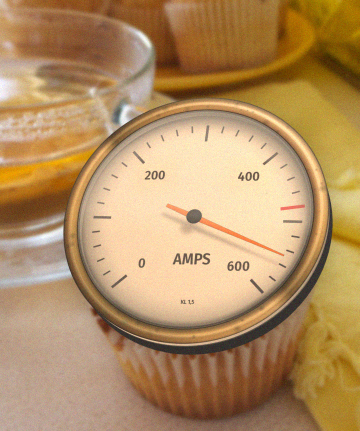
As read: A 550
